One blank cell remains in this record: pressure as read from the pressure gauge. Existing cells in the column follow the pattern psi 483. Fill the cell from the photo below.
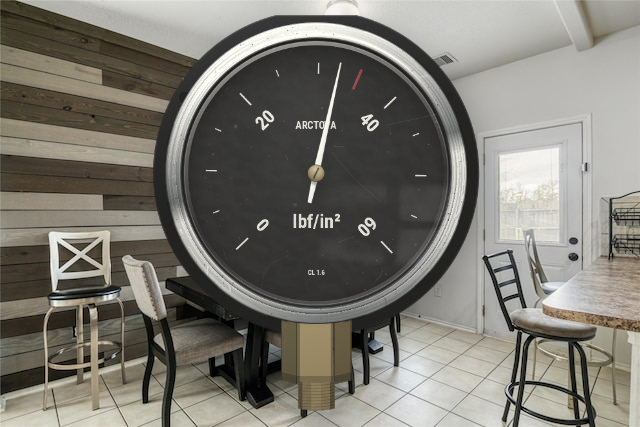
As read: psi 32.5
